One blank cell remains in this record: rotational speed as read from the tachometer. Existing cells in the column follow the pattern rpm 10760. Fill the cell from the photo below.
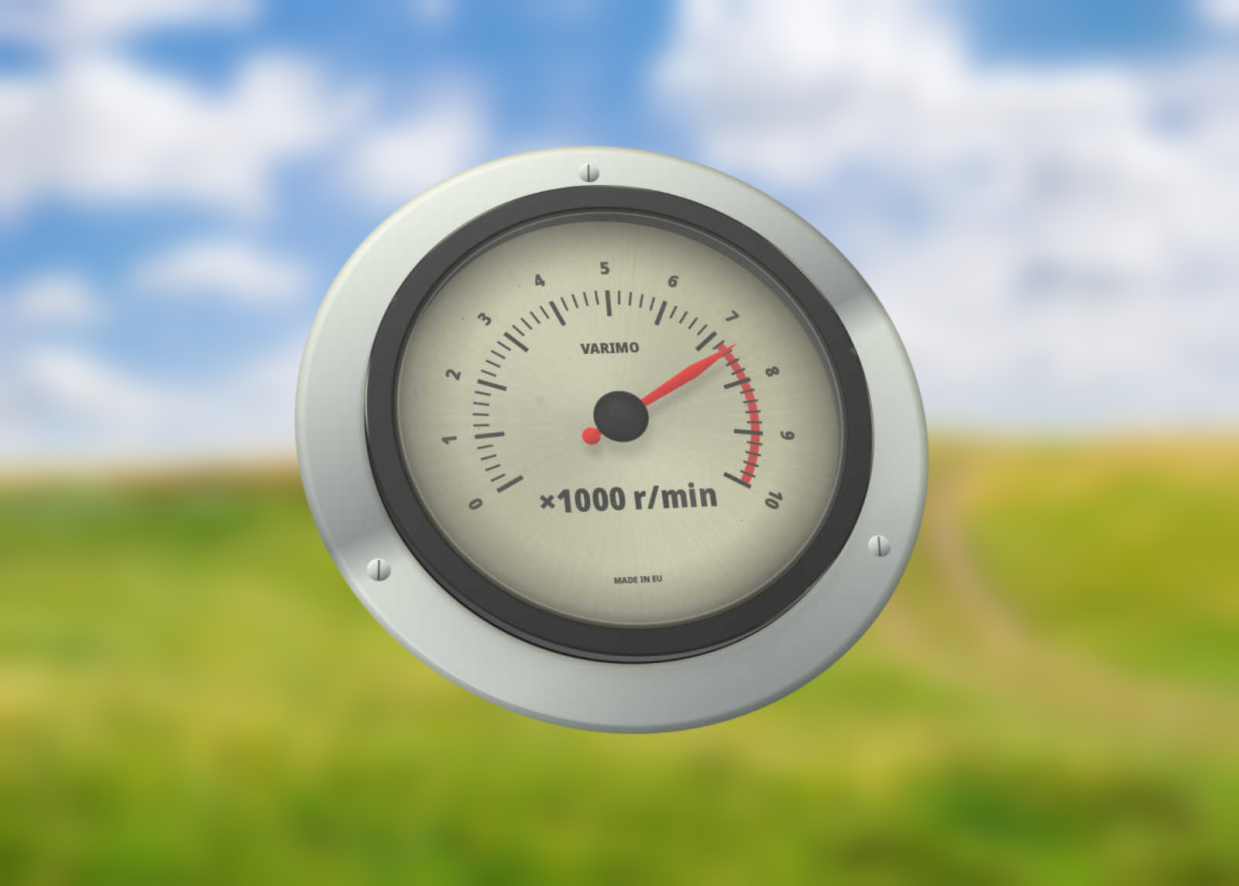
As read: rpm 7400
